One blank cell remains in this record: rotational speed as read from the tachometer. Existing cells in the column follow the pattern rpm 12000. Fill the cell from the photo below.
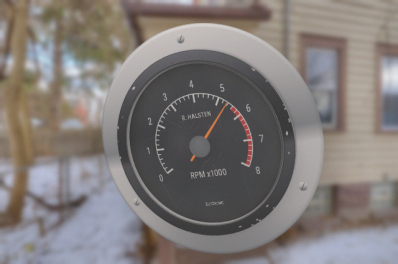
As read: rpm 5400
